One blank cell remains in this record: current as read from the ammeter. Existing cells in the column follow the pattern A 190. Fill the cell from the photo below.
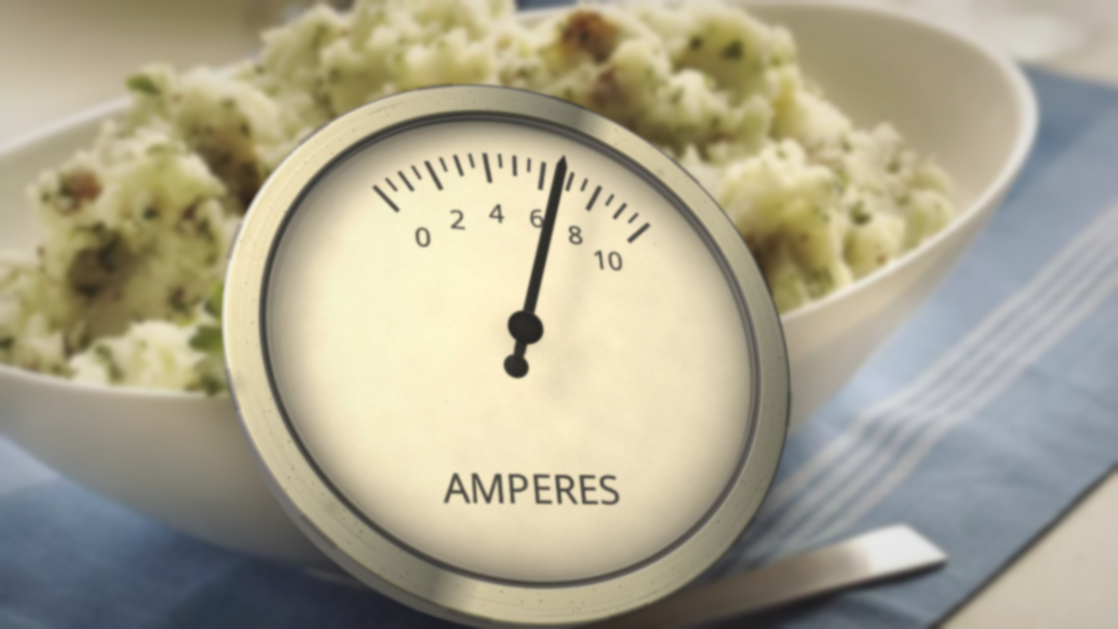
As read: A 6.5
